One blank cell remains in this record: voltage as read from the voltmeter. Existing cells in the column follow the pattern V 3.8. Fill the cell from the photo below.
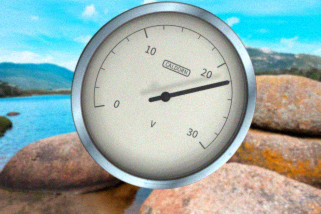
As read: V 22
